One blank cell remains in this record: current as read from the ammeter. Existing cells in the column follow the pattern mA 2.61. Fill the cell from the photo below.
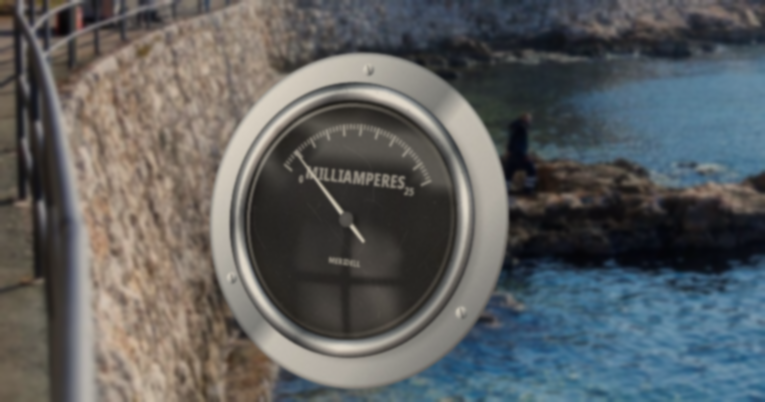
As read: mA 2.5
